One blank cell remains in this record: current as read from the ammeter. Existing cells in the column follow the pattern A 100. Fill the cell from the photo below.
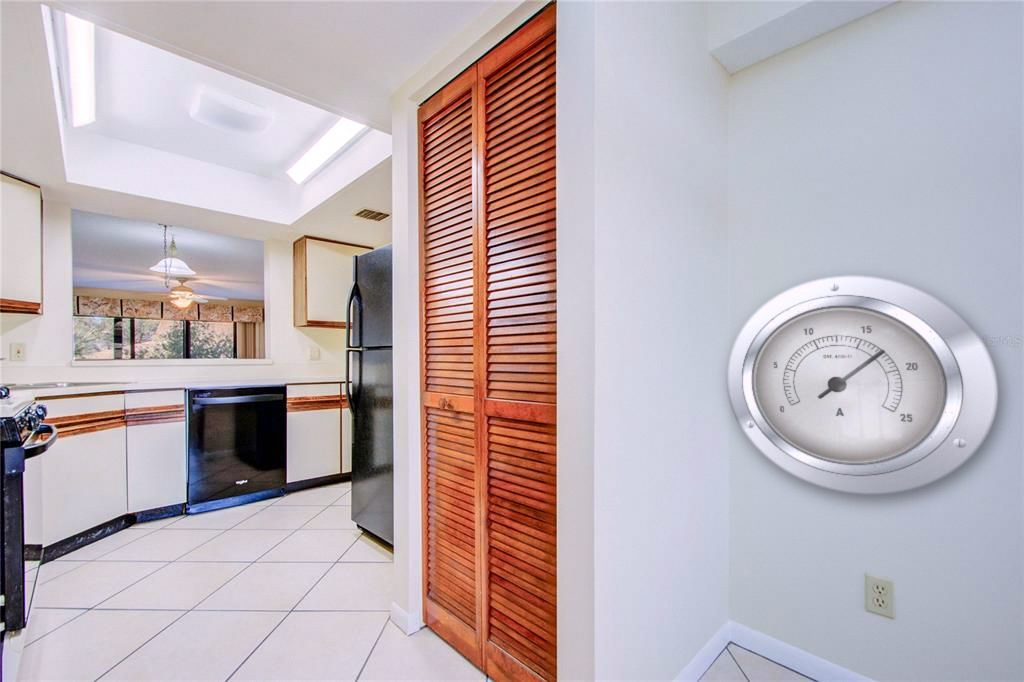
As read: A 17.5
